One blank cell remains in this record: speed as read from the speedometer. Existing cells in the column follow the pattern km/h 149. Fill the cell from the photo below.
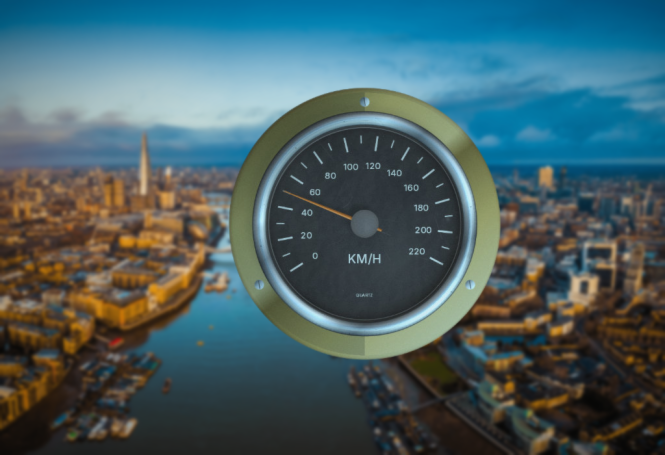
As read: km/h 50
